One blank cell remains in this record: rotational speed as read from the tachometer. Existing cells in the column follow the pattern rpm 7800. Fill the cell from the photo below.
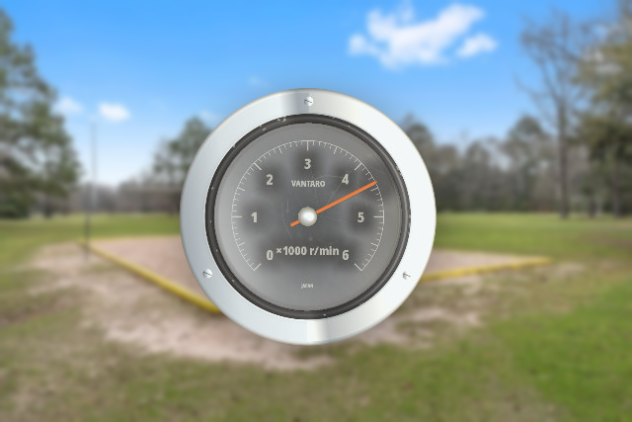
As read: rpm 4400
